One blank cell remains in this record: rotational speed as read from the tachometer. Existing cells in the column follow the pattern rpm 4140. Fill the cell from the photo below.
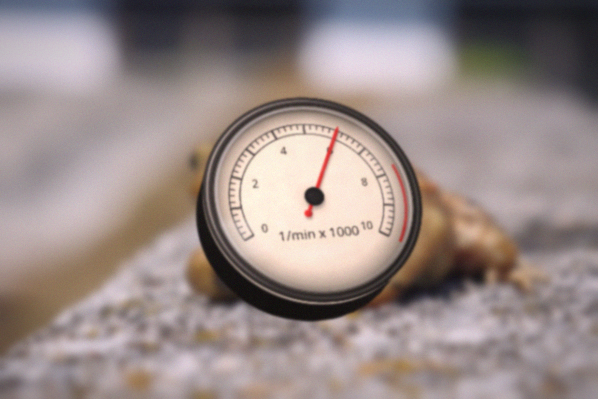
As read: rpm 6000
